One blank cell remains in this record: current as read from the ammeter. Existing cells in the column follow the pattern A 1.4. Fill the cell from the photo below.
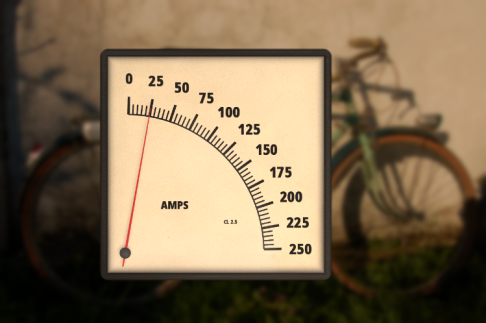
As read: A 25
